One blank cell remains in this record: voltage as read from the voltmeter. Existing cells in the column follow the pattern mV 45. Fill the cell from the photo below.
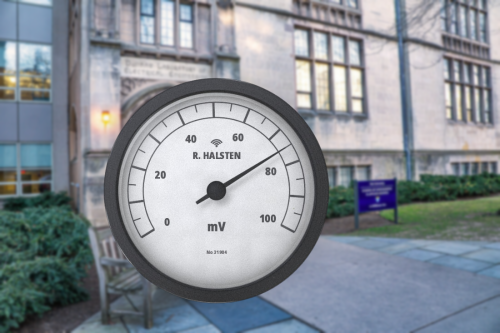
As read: mV 75
